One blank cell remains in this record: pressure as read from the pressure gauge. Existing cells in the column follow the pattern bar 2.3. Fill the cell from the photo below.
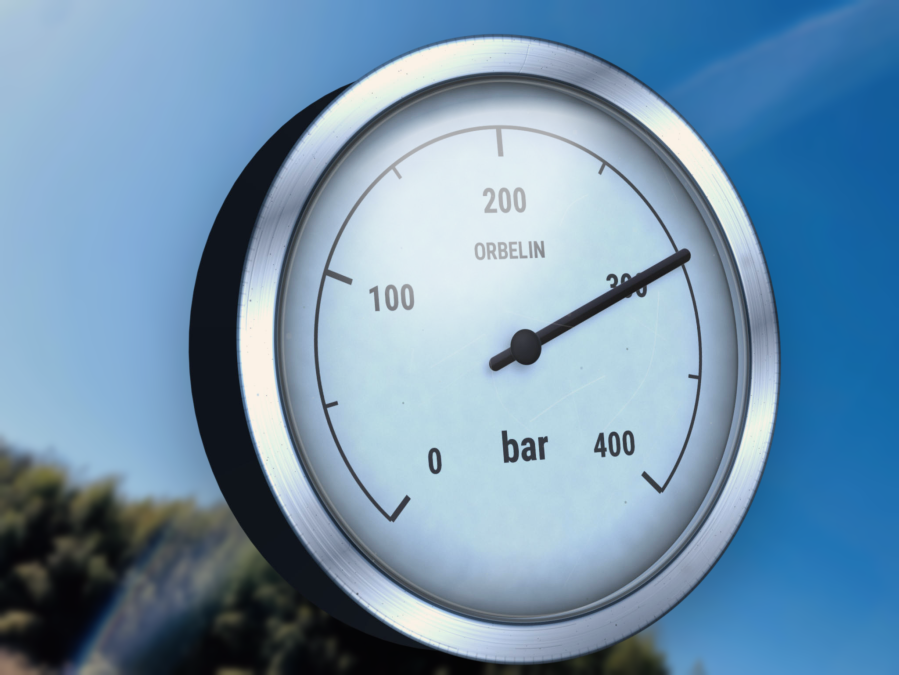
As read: bar 300
